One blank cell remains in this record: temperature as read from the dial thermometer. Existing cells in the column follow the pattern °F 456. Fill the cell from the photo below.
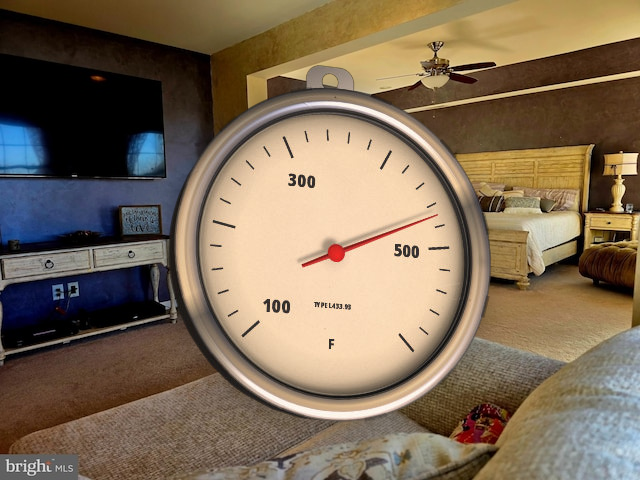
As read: °F 470
